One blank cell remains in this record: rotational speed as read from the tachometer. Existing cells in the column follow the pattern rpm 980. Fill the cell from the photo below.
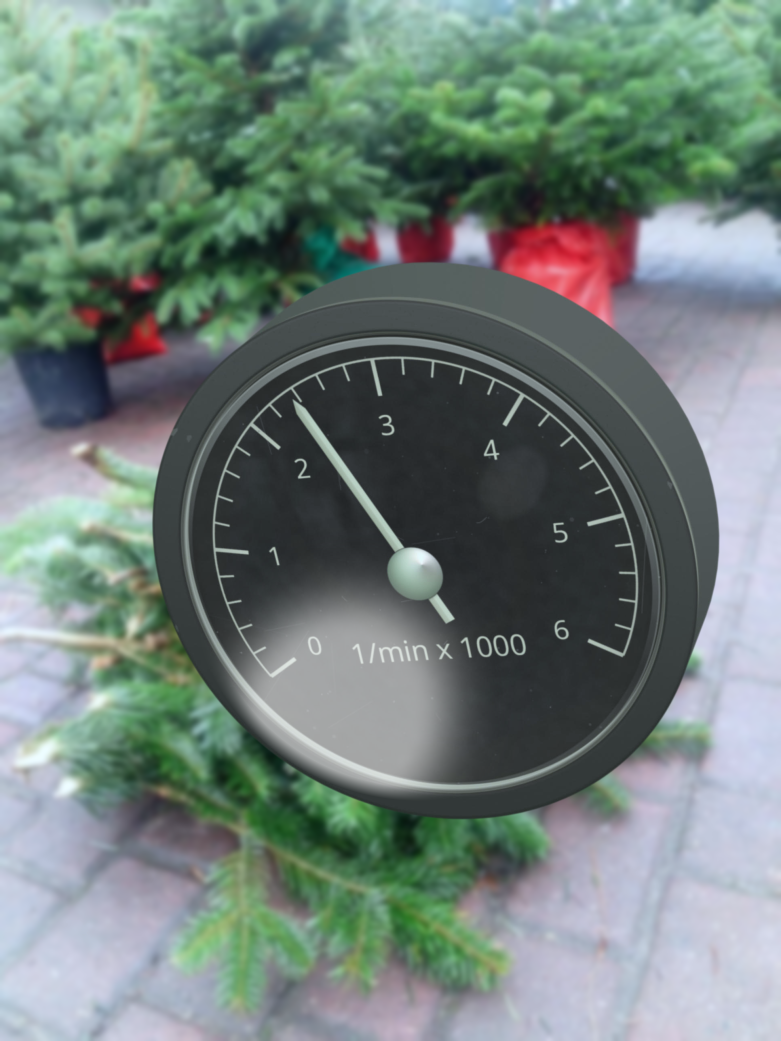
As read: rpm 2400
